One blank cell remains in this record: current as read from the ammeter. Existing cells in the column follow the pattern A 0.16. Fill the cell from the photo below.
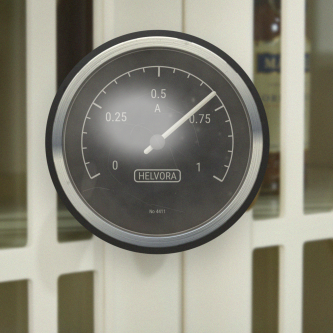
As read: A 0.7
